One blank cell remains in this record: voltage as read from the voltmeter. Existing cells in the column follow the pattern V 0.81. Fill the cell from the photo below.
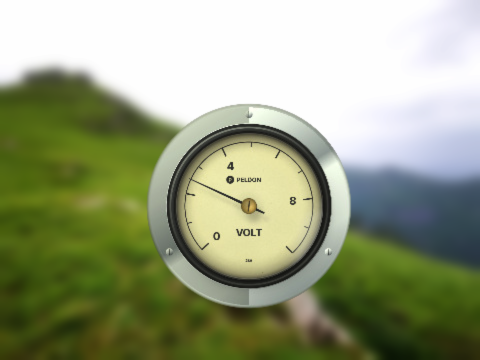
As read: V 2.5
